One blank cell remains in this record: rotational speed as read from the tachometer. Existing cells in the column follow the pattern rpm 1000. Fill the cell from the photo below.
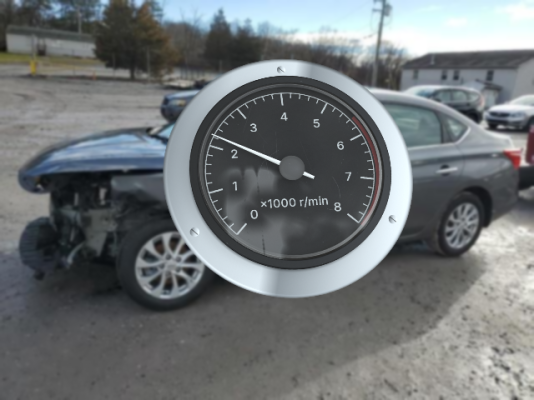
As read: rpm 2200
